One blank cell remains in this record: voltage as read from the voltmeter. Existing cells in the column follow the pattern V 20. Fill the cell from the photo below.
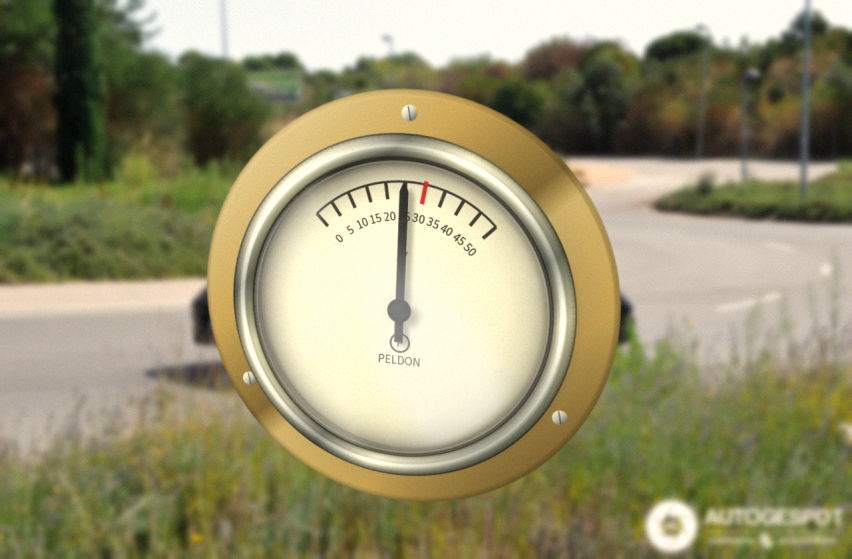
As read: V 25
